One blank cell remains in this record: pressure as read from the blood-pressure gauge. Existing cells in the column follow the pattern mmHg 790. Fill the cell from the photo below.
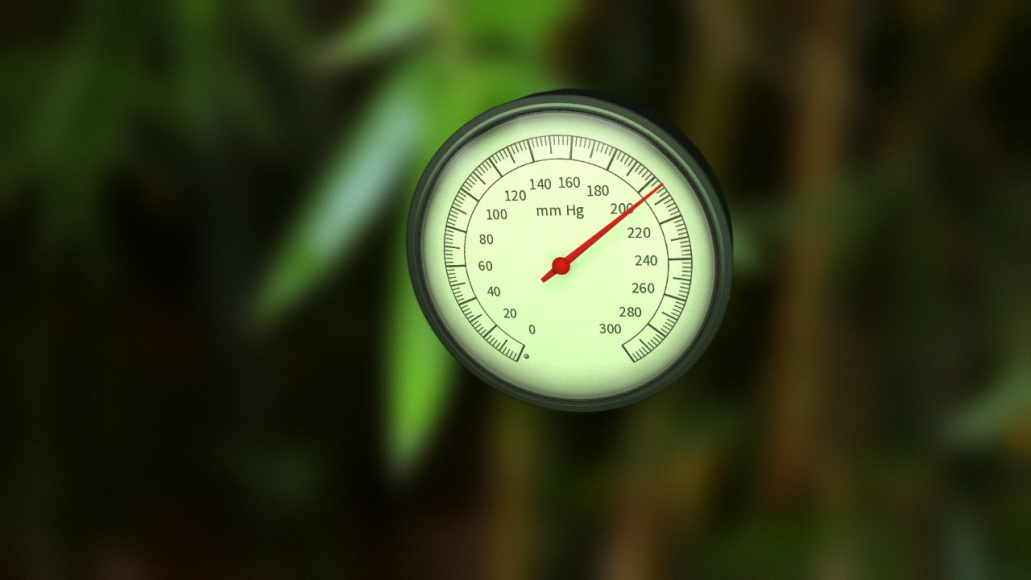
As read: mmHg 204
